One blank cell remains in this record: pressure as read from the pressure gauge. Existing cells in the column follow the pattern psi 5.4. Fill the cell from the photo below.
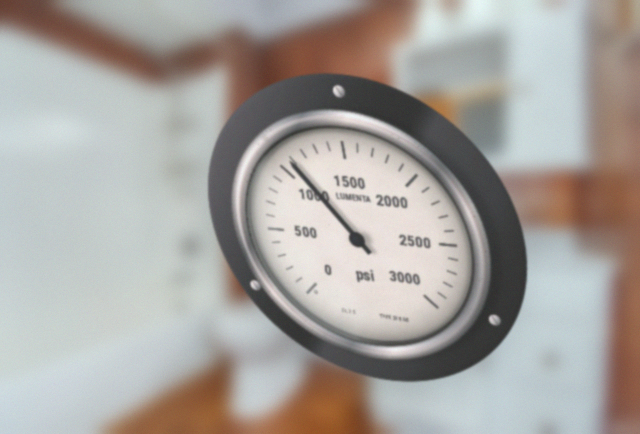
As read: psi 1100
